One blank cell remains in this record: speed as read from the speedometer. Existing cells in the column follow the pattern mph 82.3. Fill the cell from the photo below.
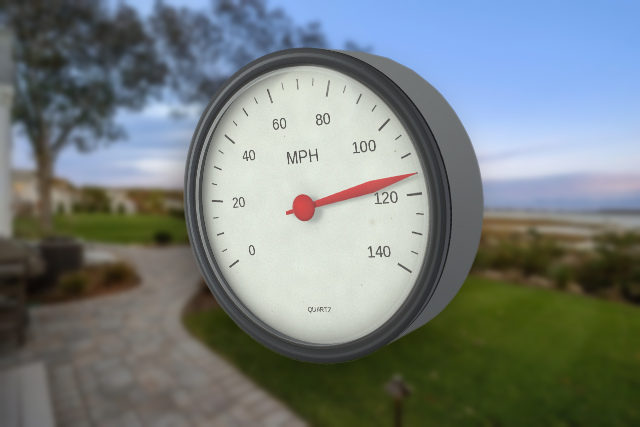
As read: mph 115
